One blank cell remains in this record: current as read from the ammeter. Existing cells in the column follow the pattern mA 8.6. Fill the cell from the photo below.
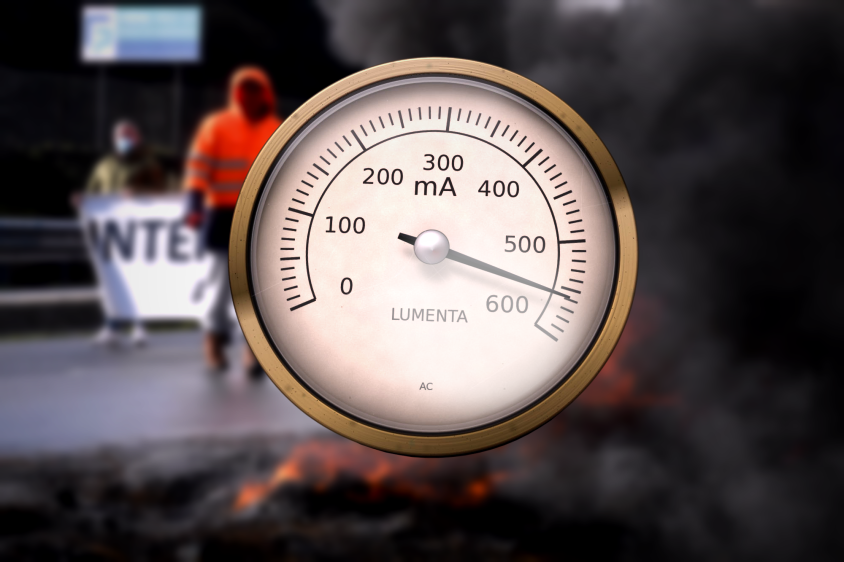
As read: mA 560
